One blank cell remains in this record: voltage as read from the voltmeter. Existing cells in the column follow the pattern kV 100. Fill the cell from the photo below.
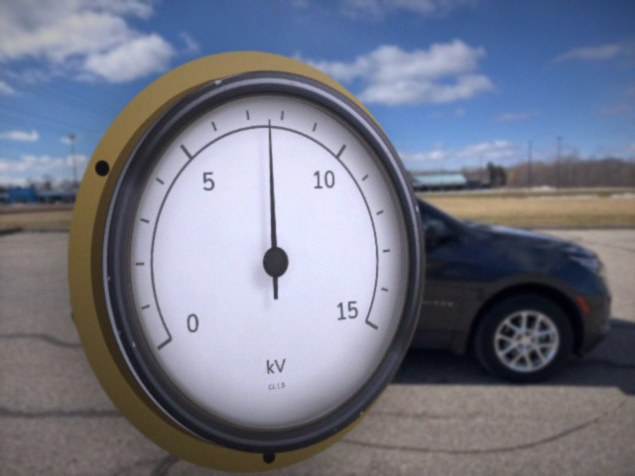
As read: kV 7.5
